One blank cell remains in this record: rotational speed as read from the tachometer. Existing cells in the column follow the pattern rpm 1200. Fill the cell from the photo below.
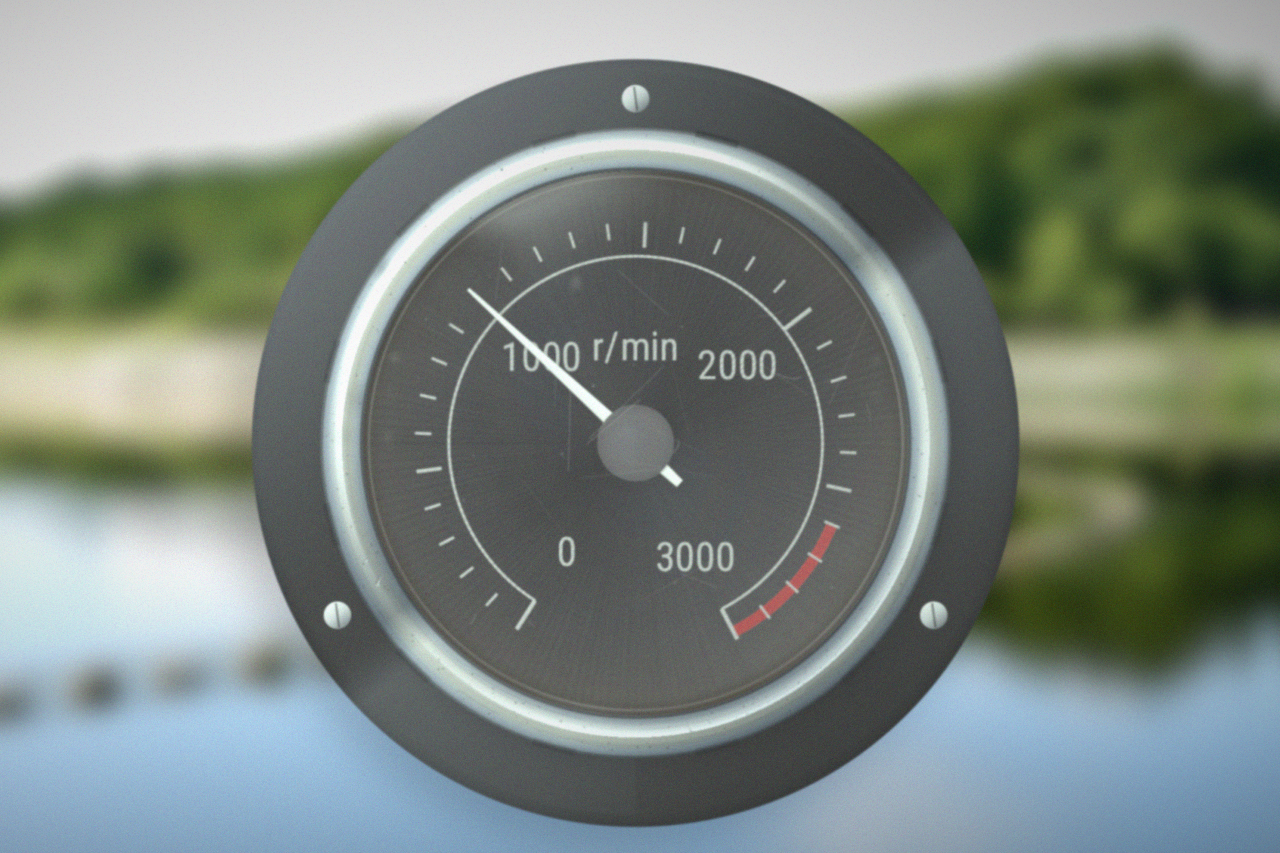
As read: rpm 1000
